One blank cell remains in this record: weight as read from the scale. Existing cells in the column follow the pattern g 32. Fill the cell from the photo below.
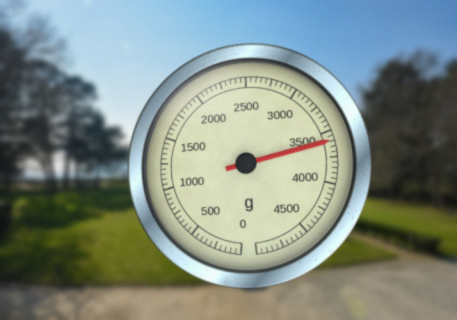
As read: g 3600
